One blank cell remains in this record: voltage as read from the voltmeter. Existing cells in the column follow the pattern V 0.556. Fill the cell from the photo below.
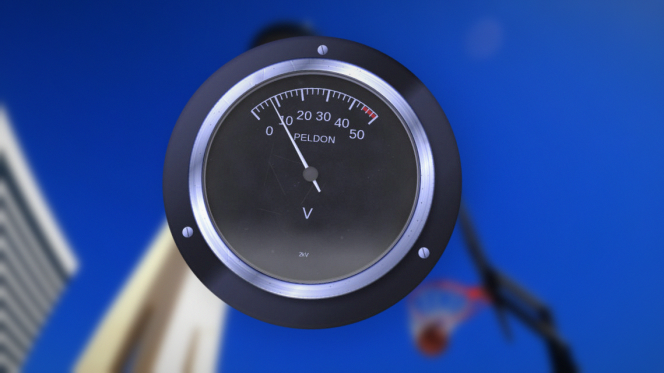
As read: V 8
